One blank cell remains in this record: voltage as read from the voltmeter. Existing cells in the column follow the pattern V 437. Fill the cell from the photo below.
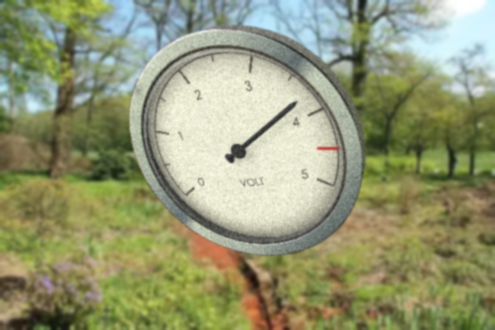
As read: V 3.75
